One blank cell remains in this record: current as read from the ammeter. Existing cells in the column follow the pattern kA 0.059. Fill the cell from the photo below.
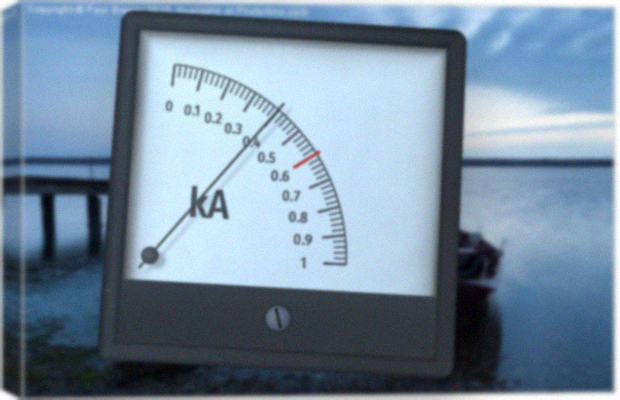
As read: kA 0.4
